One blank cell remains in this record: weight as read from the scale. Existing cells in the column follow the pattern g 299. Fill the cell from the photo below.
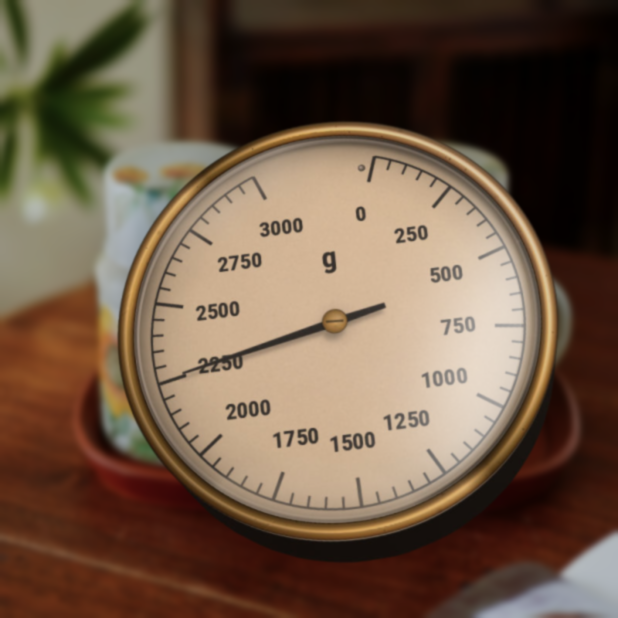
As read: g 2250
